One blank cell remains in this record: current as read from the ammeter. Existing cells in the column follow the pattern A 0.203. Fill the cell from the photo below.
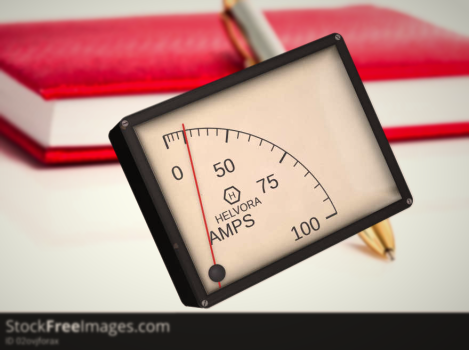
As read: A 25
